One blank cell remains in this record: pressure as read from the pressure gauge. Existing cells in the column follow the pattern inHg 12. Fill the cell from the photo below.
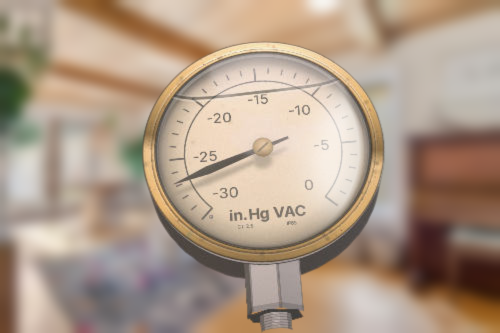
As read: inHg -27
